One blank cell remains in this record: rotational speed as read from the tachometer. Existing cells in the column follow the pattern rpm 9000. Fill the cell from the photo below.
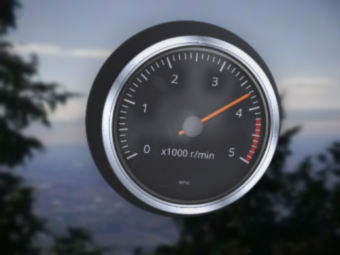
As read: rpm 3700
